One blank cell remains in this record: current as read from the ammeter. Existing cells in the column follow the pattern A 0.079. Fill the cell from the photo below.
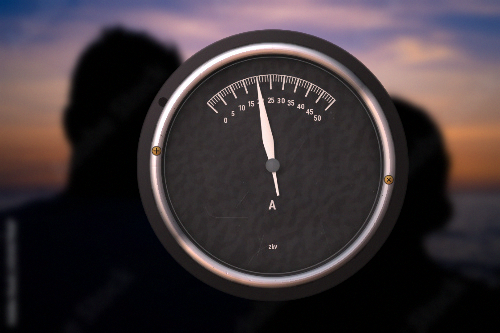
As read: A 20
